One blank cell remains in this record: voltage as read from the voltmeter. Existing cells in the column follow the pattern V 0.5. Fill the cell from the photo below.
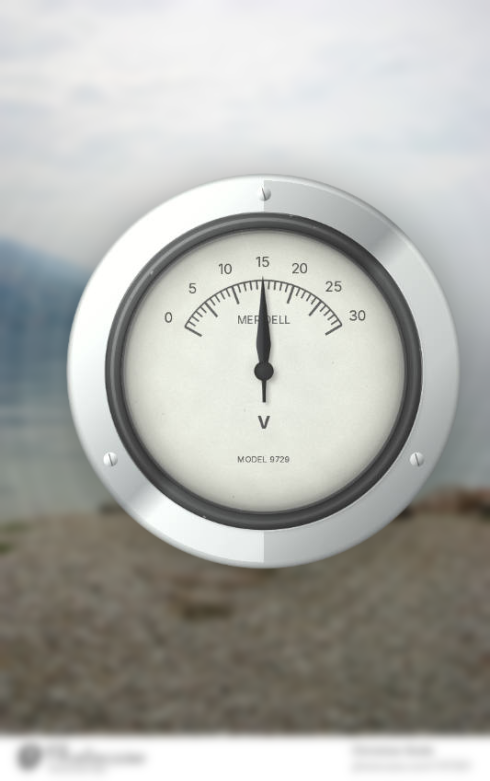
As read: V 15
